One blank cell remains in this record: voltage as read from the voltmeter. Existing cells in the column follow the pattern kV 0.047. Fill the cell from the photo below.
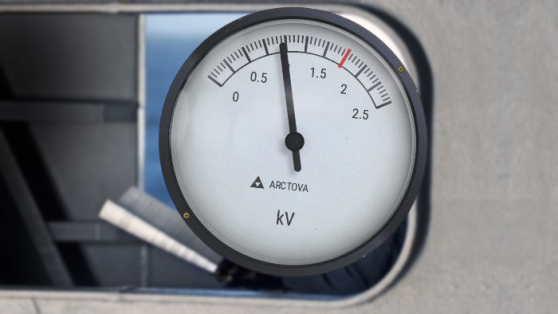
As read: kV 0.95
